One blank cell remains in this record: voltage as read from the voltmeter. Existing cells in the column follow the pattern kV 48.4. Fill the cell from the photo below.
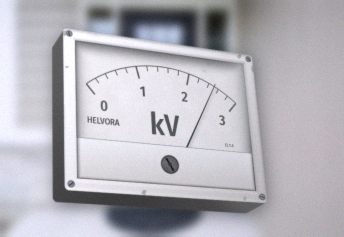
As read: kV 2.5
